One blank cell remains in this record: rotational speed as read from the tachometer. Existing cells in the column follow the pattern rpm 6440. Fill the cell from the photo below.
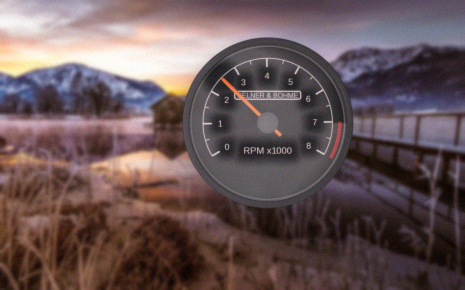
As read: rpm 2500
